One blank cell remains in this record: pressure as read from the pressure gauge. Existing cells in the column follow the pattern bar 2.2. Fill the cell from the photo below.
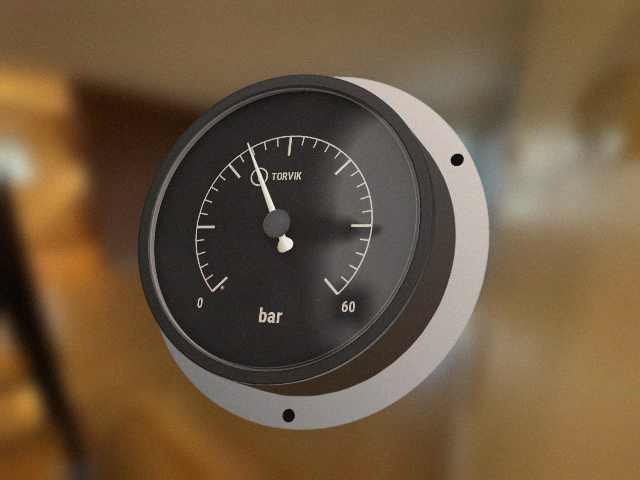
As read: bar 24
